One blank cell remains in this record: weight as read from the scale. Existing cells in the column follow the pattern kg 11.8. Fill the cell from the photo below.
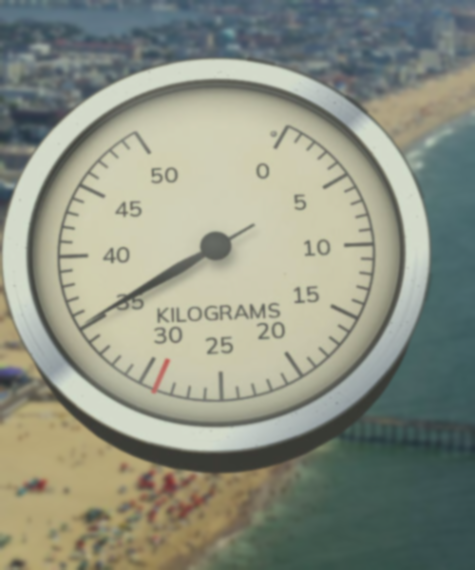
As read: kg 35
